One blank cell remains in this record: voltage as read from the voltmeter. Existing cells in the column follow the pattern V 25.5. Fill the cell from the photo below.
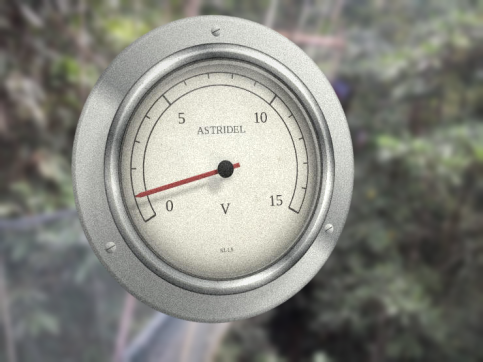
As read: V 1
